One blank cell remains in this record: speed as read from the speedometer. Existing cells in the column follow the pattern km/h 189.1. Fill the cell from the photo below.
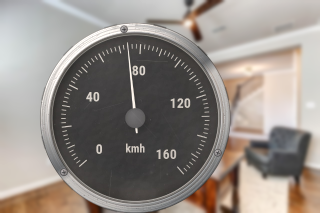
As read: km/h 74
